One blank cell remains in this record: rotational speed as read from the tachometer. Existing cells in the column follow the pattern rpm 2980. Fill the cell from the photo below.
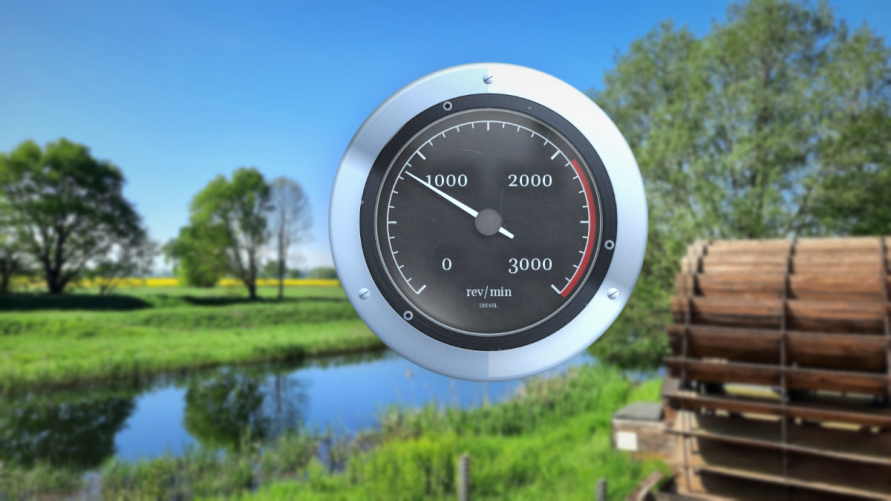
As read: rpm 850
